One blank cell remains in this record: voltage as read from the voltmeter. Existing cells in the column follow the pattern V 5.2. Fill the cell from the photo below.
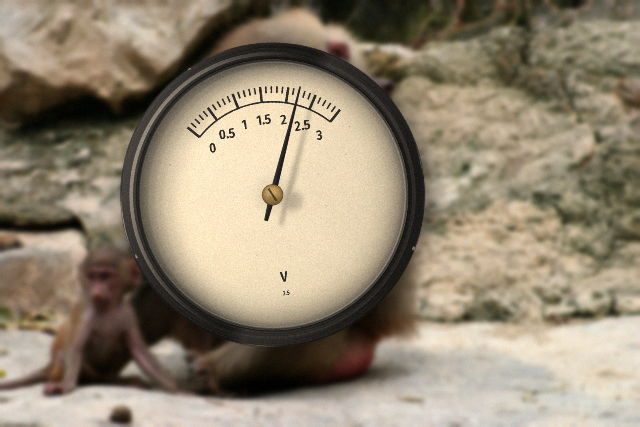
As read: V 2.2
